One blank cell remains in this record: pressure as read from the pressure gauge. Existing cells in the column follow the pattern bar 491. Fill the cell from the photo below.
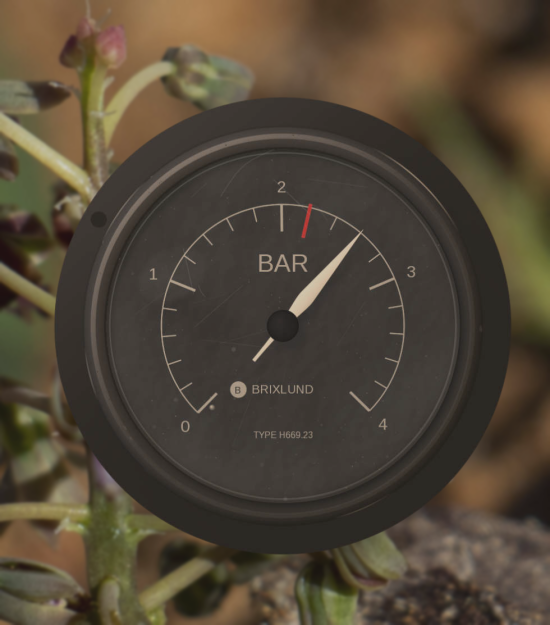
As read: bar 2.6
